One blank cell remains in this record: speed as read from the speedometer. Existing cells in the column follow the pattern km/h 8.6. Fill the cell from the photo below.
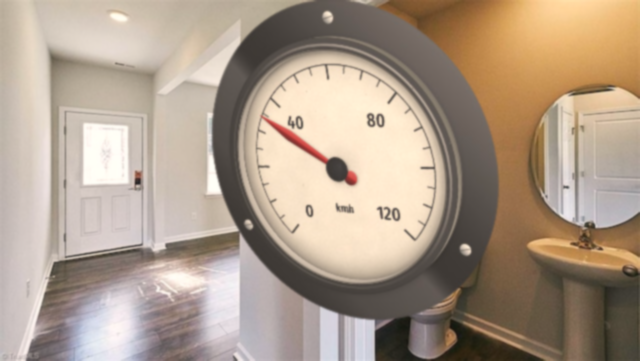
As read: km/h 35
